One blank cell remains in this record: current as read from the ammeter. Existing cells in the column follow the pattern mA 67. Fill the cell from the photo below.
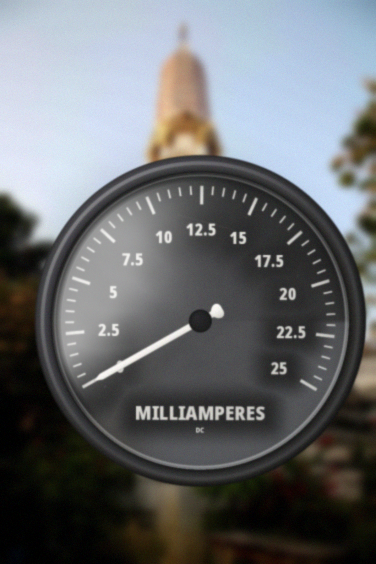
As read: mA 0
